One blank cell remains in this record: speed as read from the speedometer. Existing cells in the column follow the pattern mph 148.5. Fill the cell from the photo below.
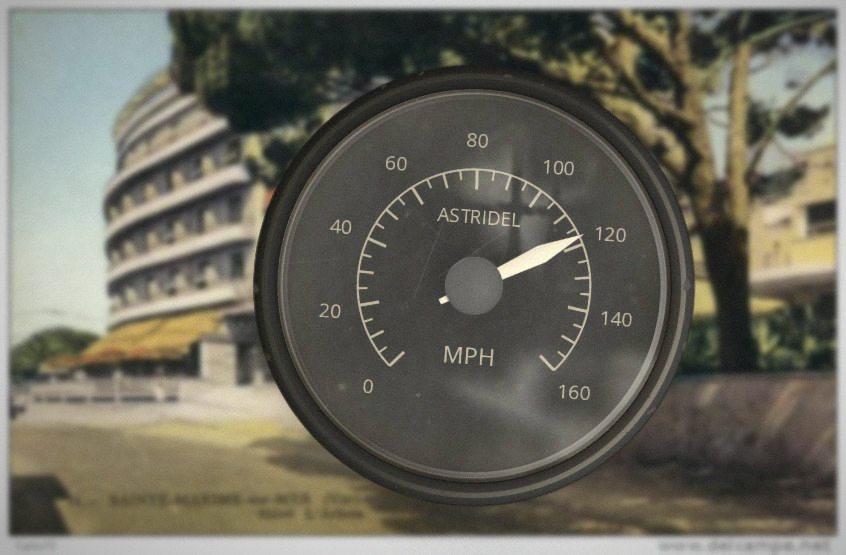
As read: mph 117.5
